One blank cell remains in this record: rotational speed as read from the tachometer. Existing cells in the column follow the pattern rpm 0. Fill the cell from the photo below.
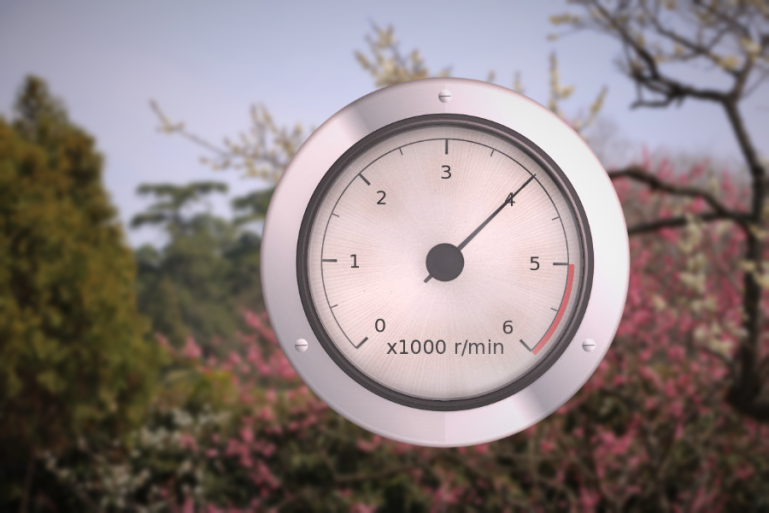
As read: rpm 4000
